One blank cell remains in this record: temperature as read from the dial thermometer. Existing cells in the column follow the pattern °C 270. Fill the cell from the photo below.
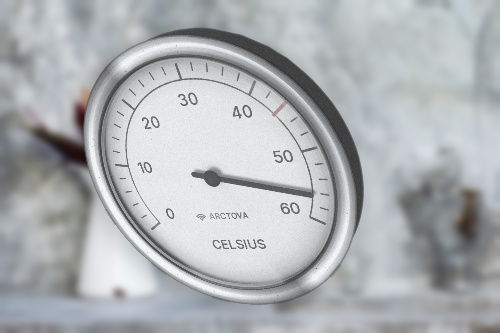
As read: °C 56
